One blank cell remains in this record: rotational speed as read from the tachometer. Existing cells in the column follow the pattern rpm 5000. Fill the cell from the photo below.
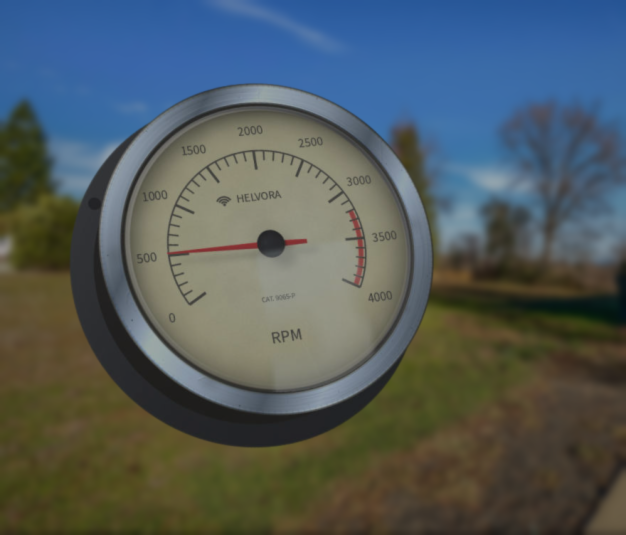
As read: rpm 500
